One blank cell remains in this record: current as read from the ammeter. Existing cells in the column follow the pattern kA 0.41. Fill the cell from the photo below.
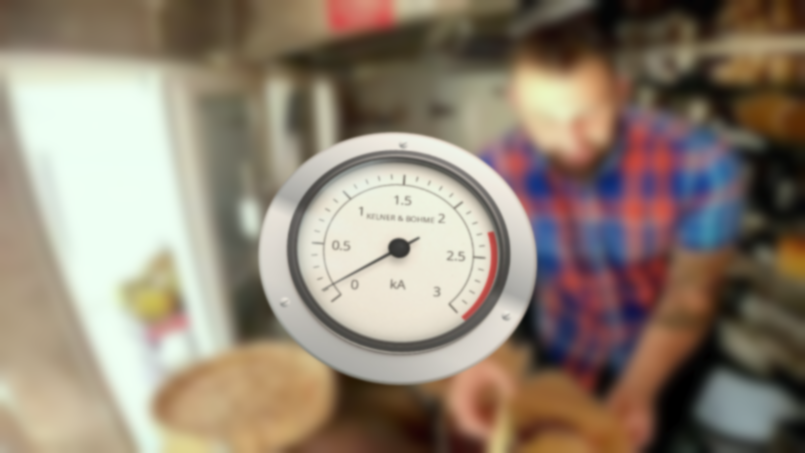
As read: kA 0.1
